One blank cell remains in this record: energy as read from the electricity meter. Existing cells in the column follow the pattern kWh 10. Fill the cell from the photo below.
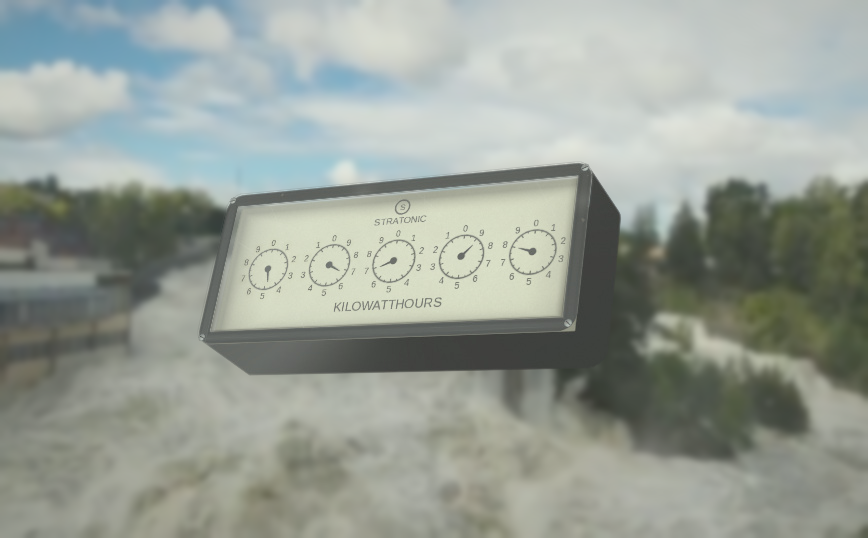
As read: kWh 46688
